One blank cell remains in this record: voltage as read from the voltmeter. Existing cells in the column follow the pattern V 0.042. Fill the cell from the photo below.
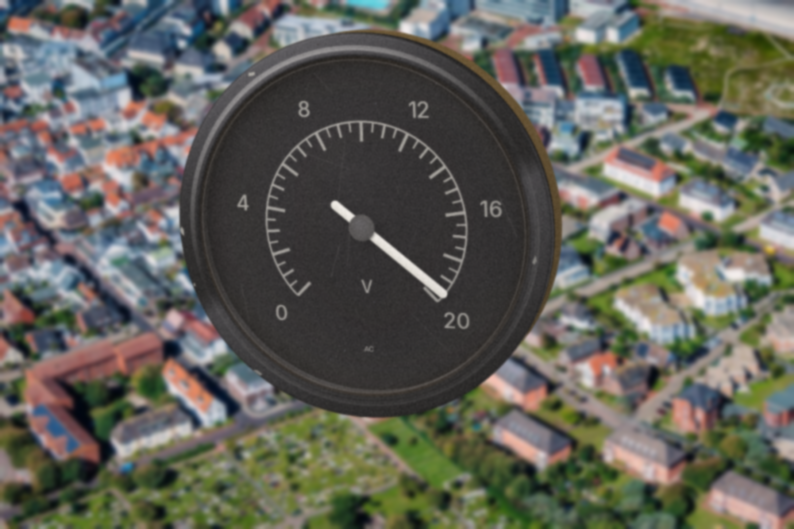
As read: V 19.5
